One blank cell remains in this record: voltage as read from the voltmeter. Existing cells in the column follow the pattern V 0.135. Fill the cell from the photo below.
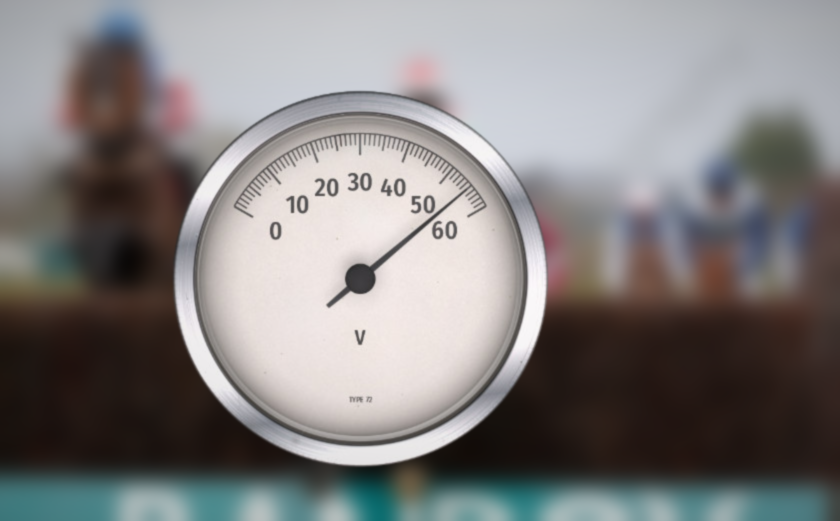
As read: V 55
